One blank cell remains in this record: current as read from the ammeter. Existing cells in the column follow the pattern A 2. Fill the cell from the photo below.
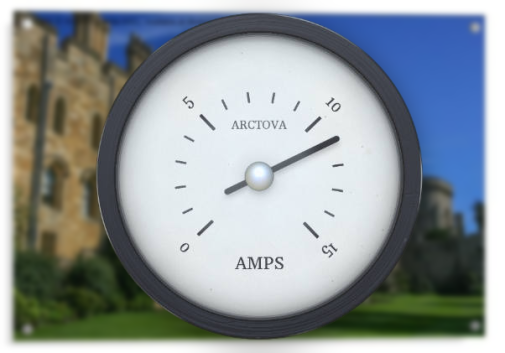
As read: A 11
